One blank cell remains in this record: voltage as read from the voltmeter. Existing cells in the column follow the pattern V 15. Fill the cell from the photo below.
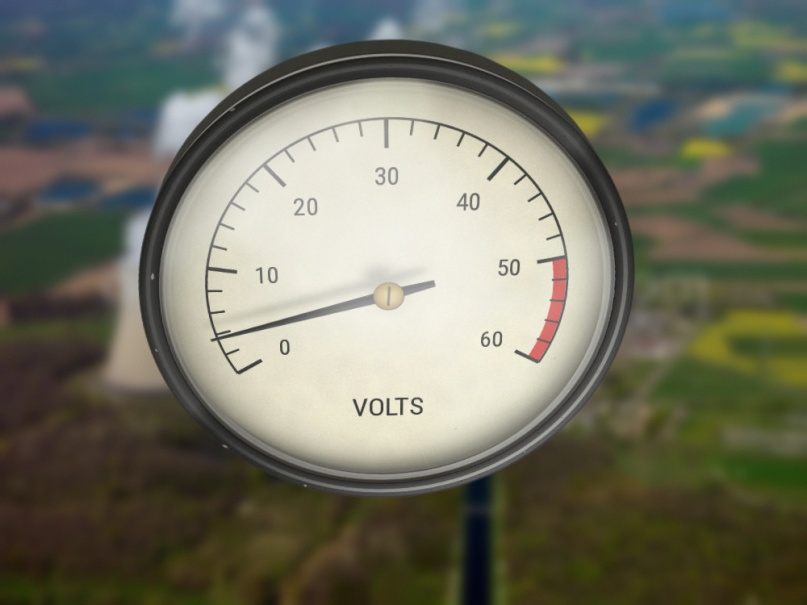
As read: V 4
